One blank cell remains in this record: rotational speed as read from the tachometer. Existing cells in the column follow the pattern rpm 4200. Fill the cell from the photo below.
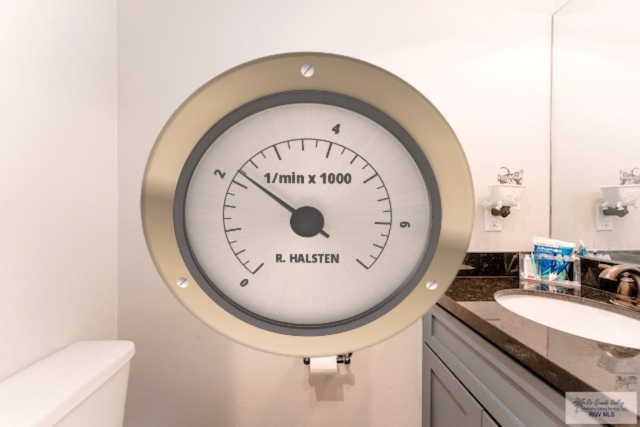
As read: rpm 2250
